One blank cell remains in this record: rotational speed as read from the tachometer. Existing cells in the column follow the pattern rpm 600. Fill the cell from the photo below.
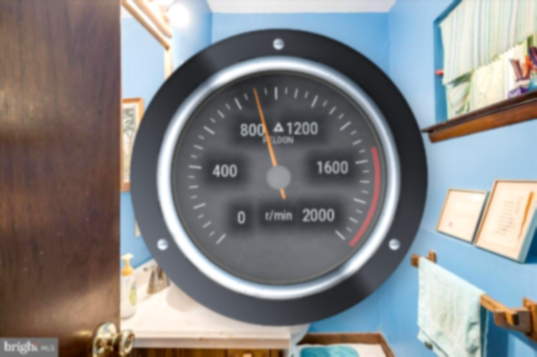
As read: rpm 900
